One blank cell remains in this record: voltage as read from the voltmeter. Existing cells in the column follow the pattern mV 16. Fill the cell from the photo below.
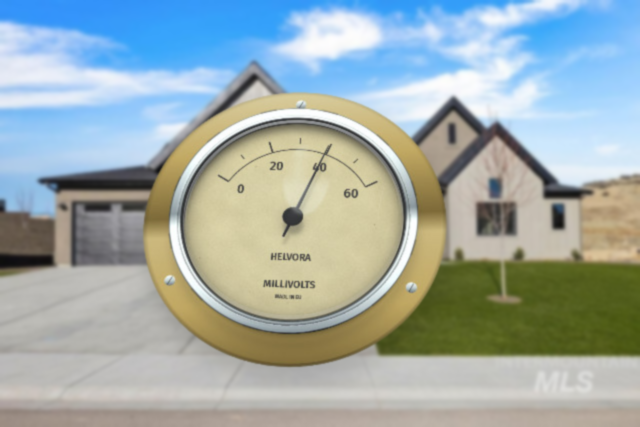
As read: mV 40
